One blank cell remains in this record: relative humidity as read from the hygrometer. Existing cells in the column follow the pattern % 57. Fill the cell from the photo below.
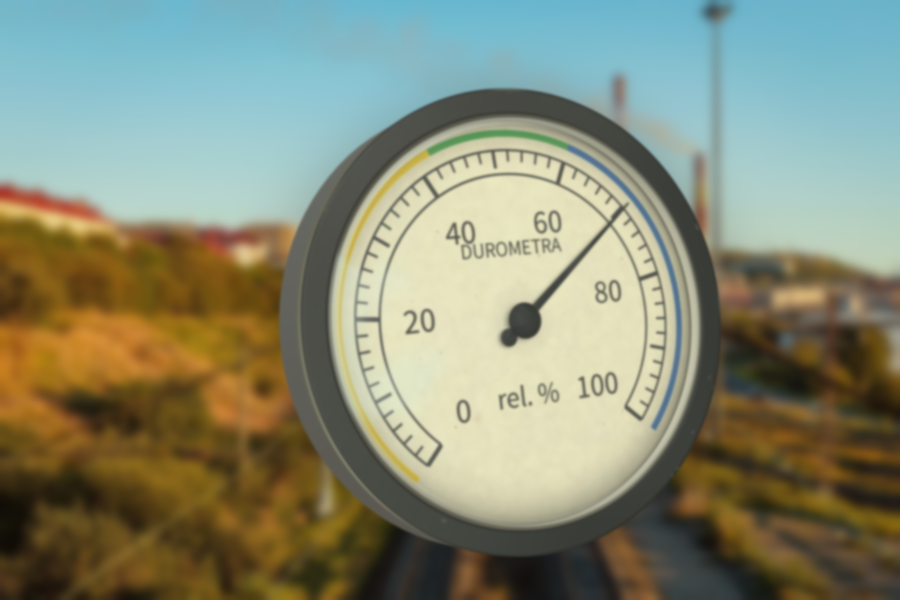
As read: % 70
